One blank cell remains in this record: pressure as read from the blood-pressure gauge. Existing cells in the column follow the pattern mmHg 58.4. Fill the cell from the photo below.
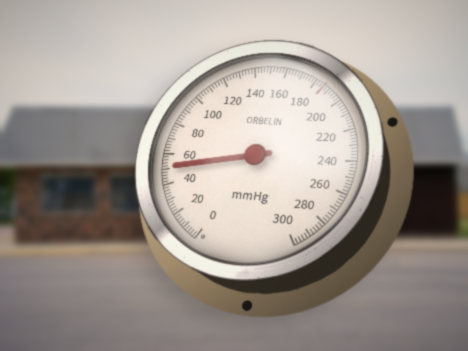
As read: mmHg 50
